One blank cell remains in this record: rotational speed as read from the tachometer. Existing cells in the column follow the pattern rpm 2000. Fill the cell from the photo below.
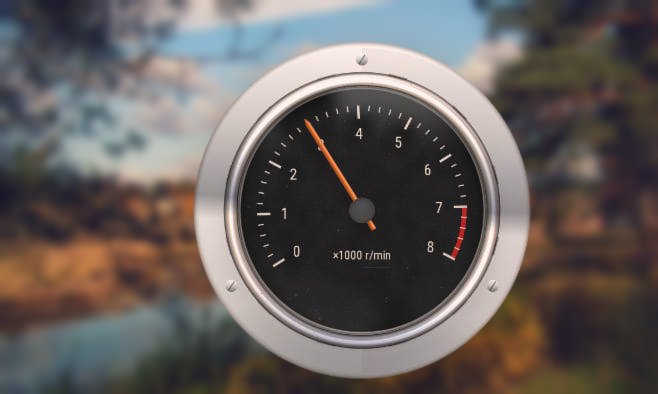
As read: rpm 3000
